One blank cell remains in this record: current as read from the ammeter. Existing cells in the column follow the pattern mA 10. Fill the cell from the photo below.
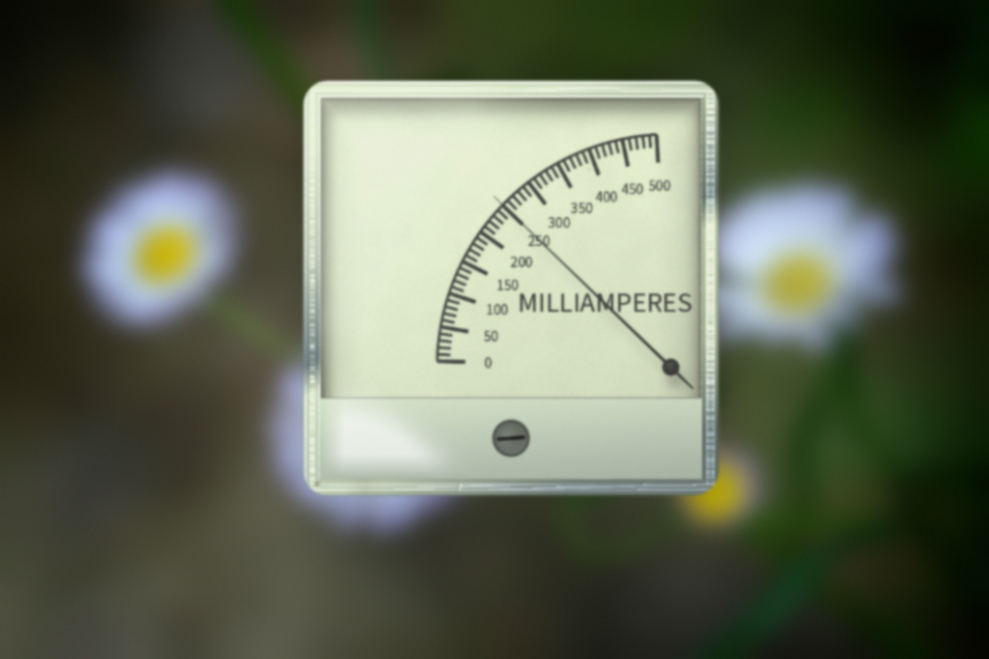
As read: mA 250
